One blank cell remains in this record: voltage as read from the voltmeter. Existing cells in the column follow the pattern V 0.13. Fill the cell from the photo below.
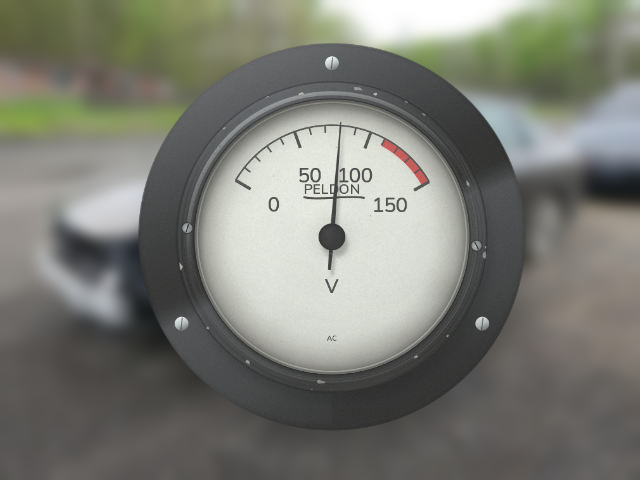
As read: V 80
